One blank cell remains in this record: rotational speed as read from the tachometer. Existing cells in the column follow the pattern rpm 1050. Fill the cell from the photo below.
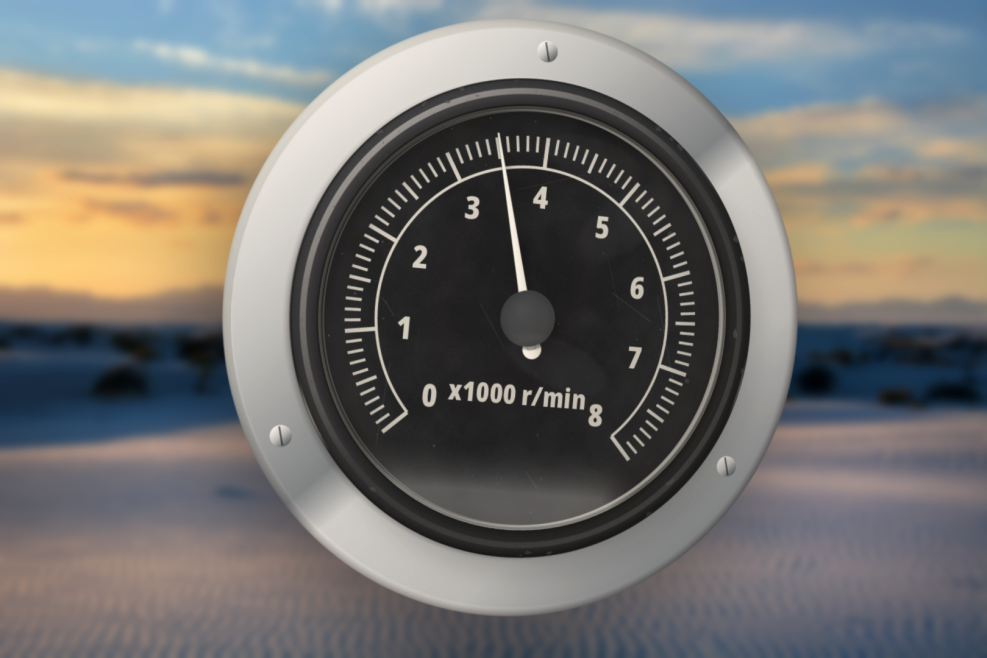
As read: rpm 3500
